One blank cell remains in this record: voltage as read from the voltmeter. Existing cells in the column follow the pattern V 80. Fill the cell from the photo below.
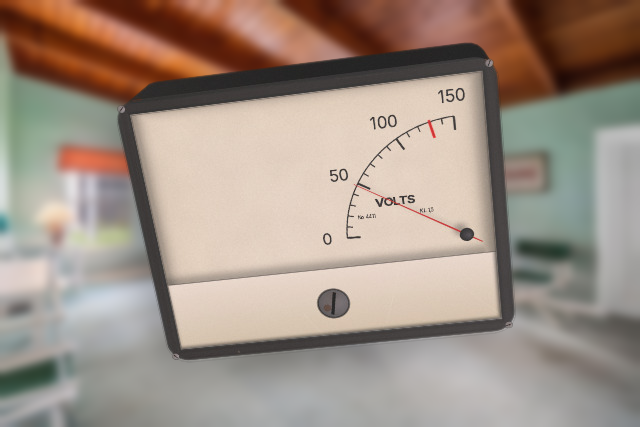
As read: V 50
